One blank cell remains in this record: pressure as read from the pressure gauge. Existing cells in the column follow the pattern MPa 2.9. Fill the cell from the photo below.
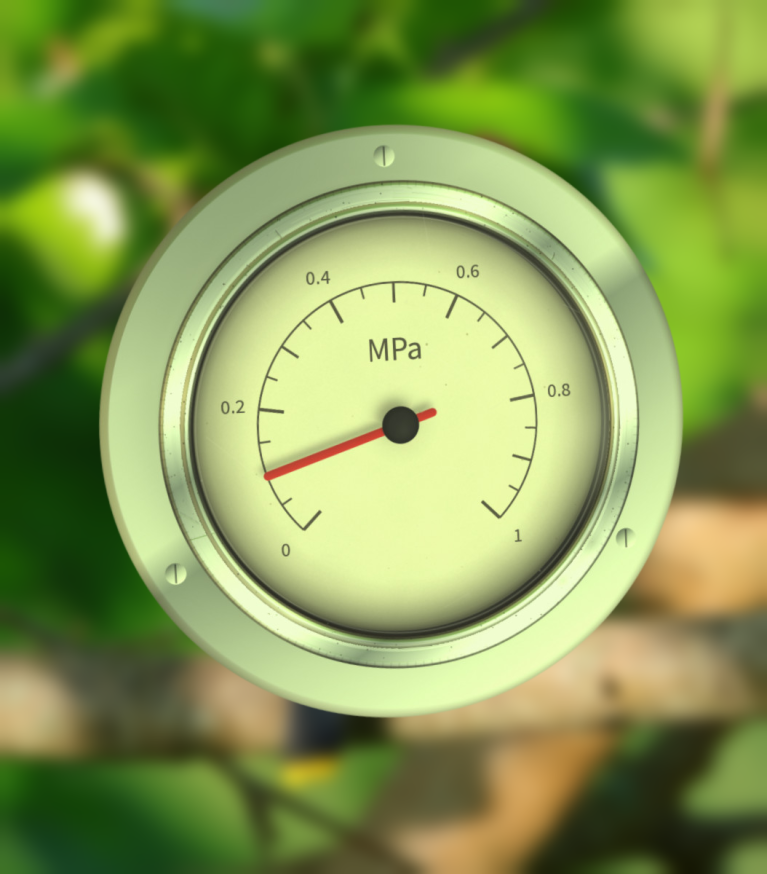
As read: MPa 0.1
